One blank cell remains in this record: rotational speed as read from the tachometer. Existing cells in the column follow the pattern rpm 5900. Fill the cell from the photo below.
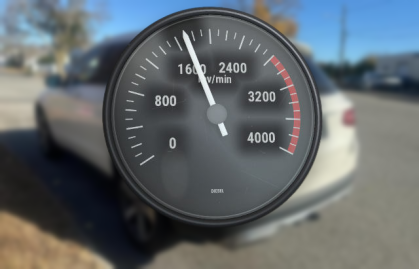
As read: rpm 1700
